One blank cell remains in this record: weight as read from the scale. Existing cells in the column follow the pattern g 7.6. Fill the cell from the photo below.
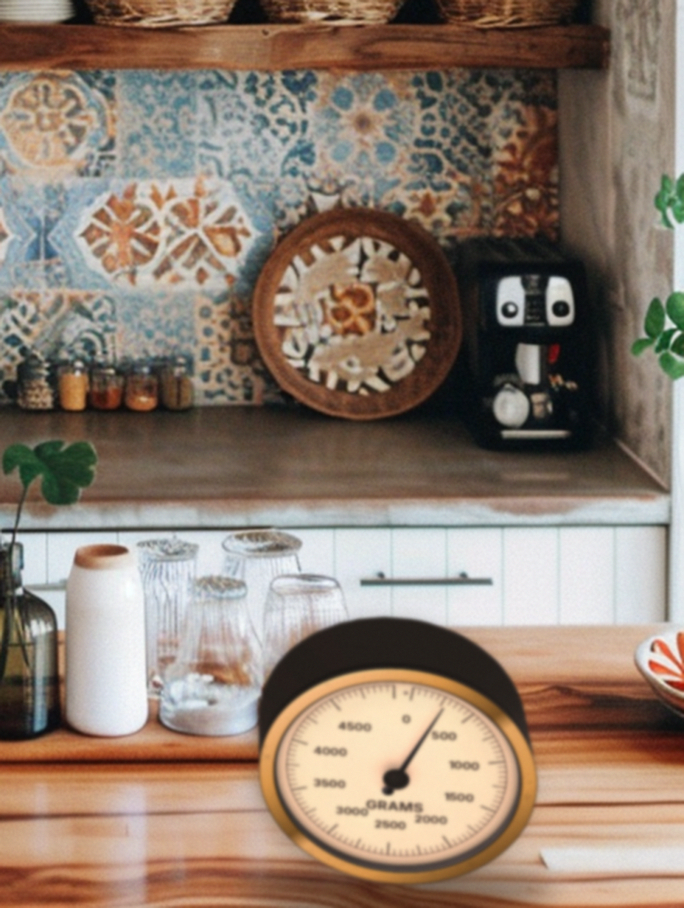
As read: g 250
